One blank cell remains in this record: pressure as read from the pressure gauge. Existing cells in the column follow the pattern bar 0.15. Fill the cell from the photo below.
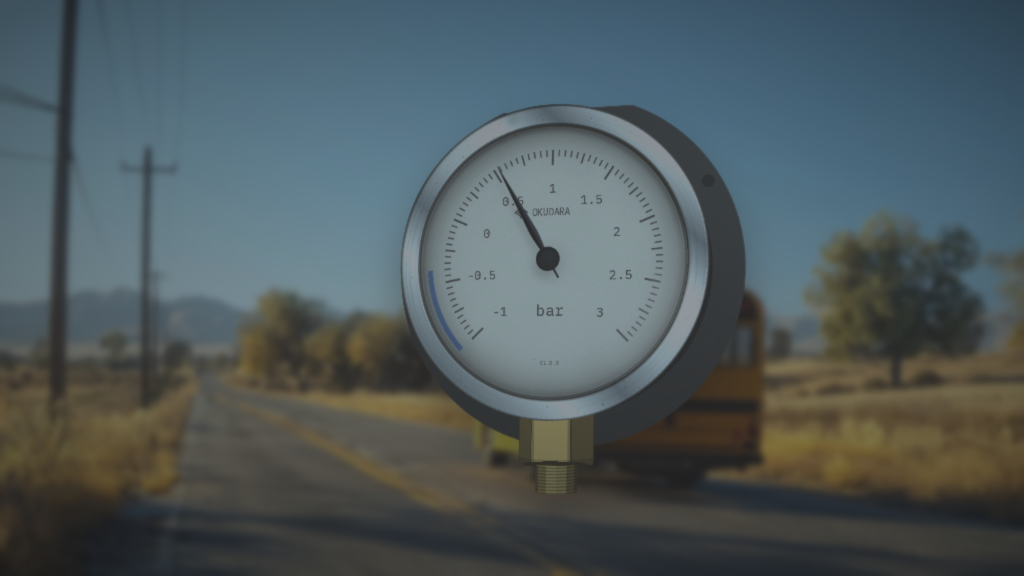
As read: bar 0.55
